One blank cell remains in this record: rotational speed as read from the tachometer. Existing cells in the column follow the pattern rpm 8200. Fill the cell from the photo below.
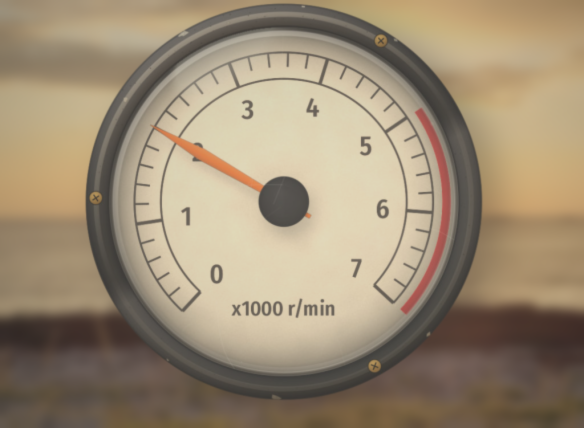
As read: rpm 2000
